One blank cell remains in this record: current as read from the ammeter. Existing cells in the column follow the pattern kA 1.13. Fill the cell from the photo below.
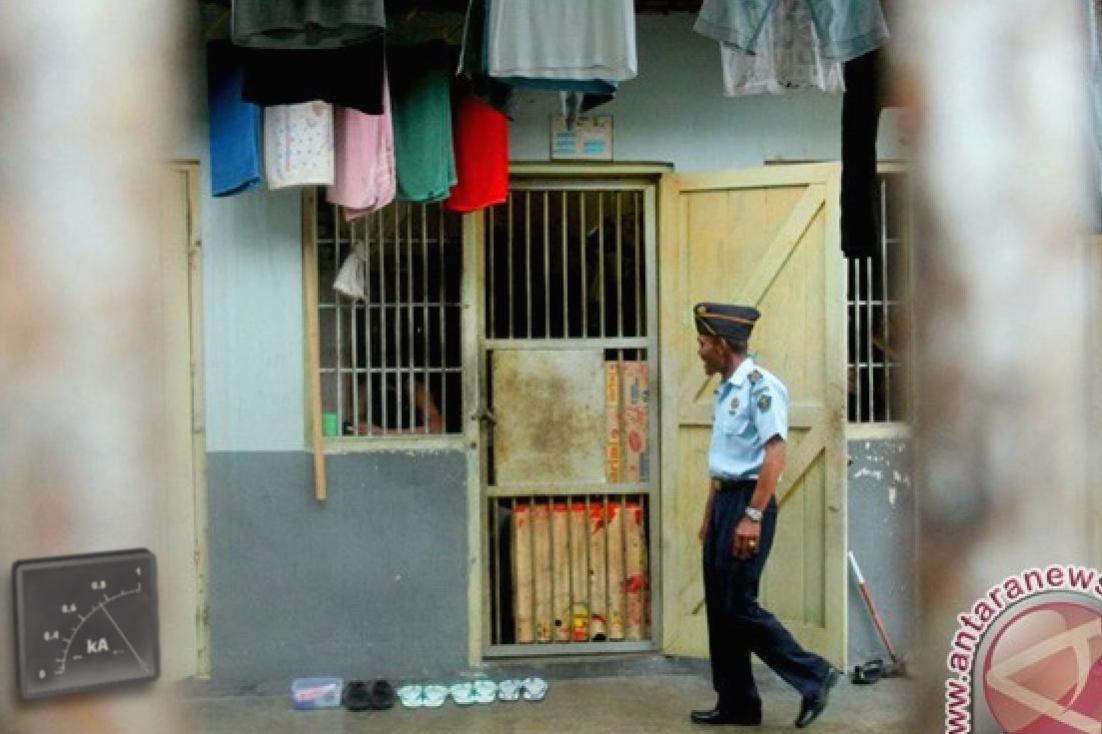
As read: kA 0.75
